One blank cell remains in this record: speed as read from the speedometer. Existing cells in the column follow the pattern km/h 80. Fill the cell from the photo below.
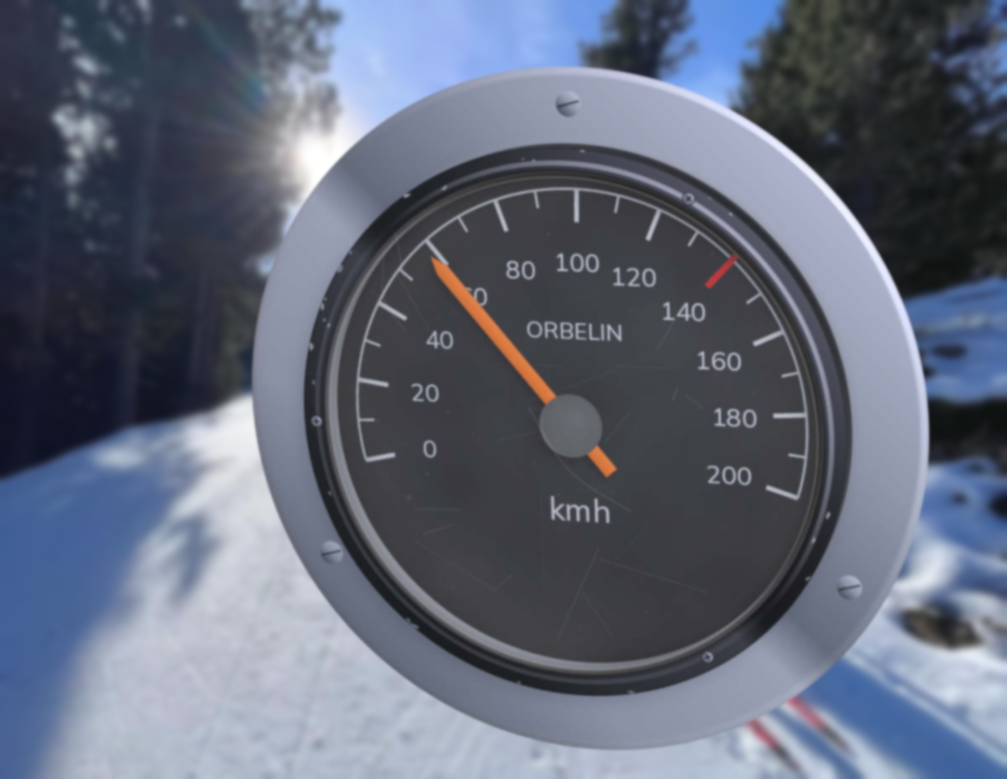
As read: km/h 60
